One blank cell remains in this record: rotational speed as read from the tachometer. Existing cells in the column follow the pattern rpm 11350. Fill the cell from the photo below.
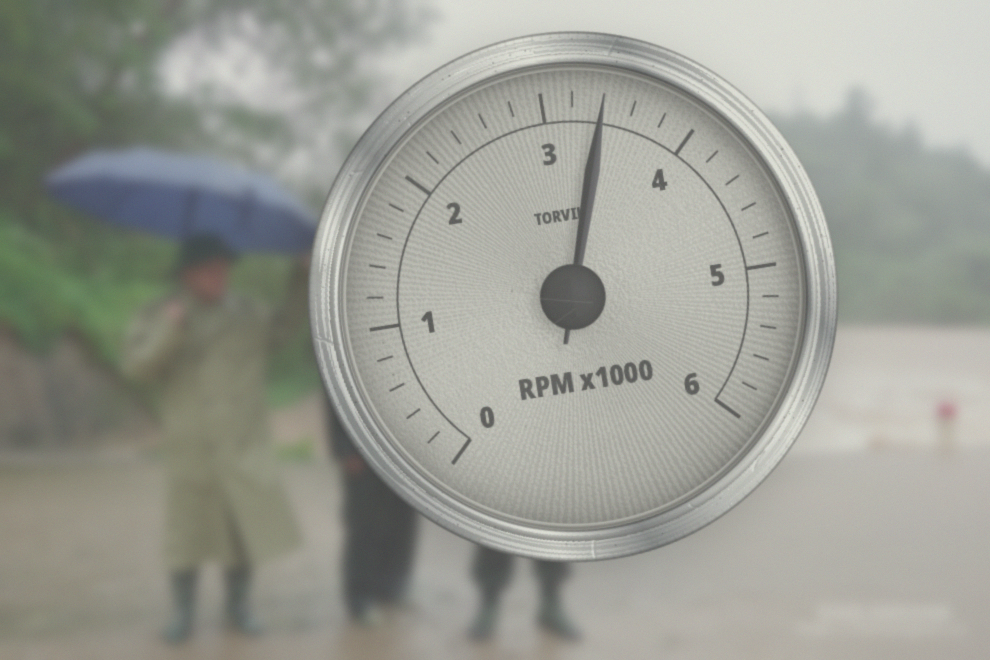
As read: rpm 3400
